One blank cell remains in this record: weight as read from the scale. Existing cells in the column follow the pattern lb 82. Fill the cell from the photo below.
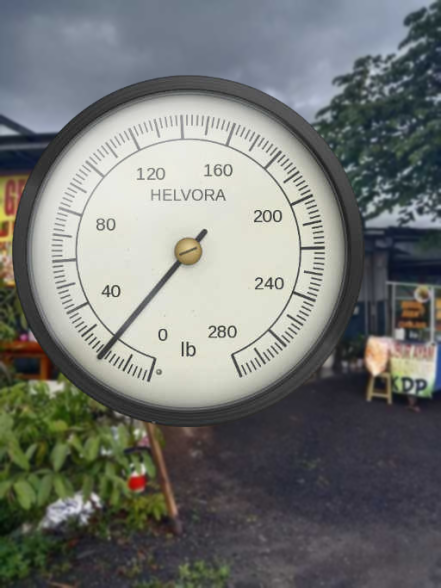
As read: lb 20
